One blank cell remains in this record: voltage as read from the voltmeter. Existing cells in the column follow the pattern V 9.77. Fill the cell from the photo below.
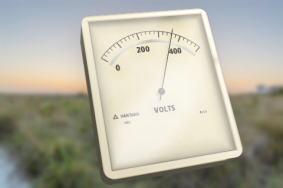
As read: V 360
